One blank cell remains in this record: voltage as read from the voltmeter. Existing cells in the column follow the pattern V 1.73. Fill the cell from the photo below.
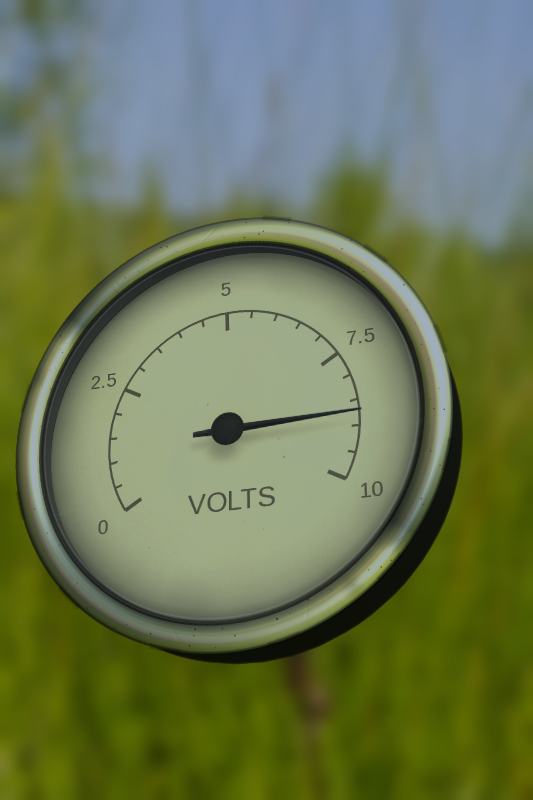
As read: V 8.75
